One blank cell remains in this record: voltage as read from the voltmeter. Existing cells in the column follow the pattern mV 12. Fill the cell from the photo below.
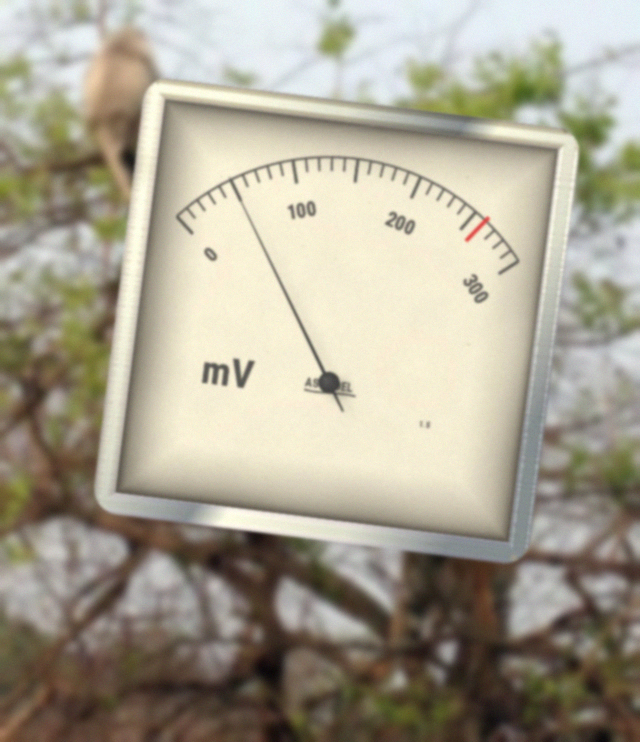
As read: mV 50
